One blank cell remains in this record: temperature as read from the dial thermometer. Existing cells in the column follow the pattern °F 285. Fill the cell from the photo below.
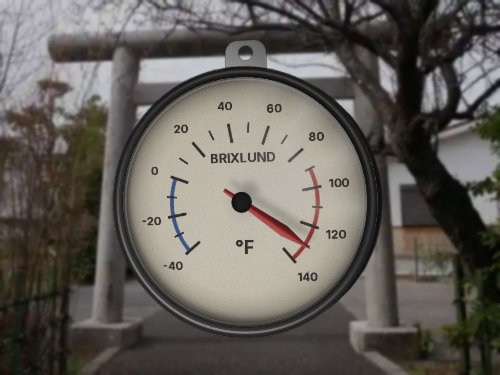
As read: °F 130
